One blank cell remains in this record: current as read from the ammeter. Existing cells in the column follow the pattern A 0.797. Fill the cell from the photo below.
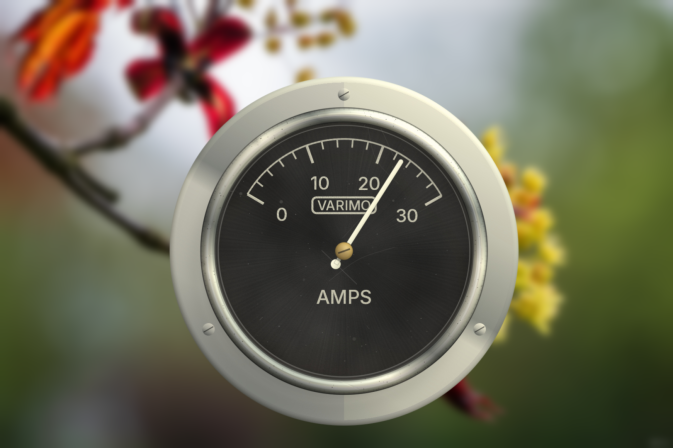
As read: A 23
